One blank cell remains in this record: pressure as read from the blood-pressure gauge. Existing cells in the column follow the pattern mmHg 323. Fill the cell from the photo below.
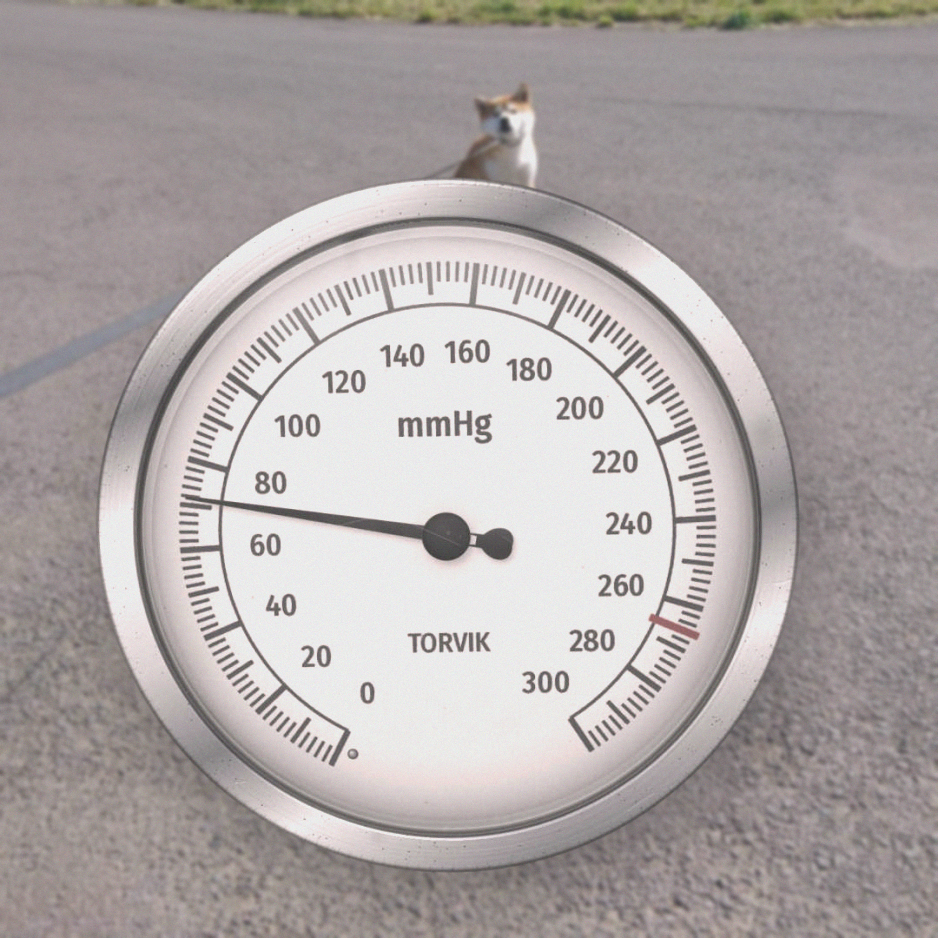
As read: mmHg 72
